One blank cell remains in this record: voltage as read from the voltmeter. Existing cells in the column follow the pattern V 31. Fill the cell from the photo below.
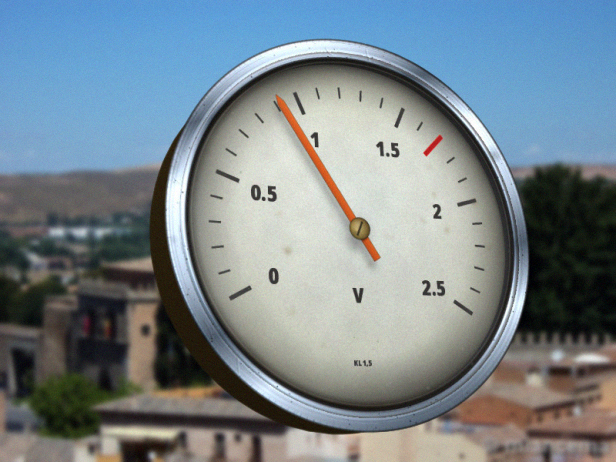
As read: V 0.9
